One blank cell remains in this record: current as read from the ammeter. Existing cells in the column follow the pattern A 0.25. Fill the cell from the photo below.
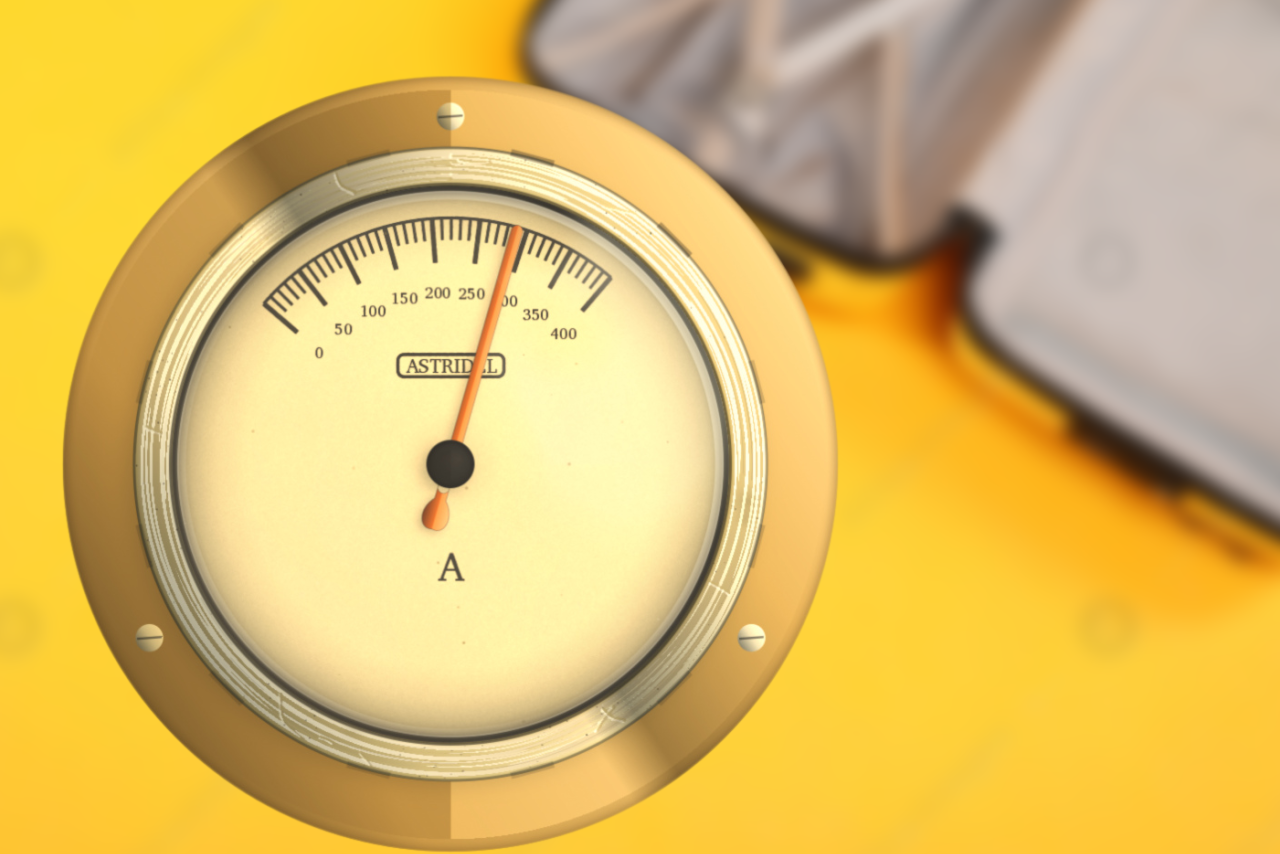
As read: A 290
